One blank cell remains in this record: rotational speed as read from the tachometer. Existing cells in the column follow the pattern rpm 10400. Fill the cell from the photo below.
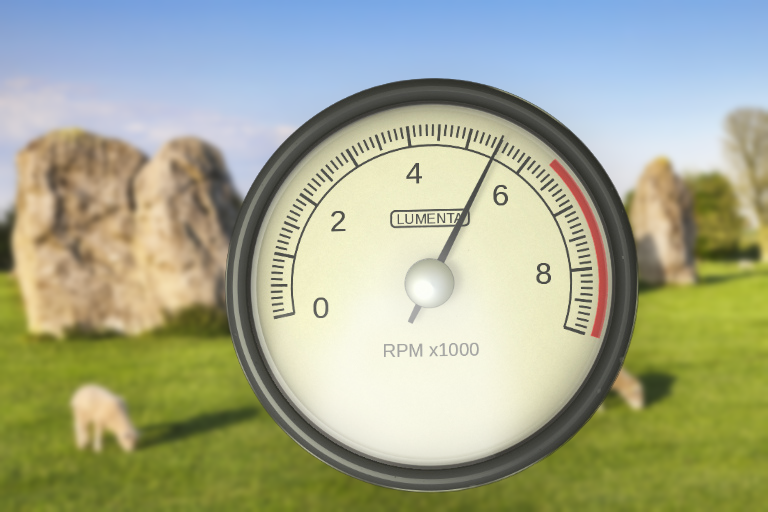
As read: rpm 5500
